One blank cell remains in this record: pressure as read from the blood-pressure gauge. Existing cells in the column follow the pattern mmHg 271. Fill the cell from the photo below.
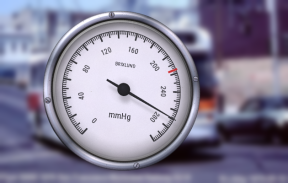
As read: mmHg 270
